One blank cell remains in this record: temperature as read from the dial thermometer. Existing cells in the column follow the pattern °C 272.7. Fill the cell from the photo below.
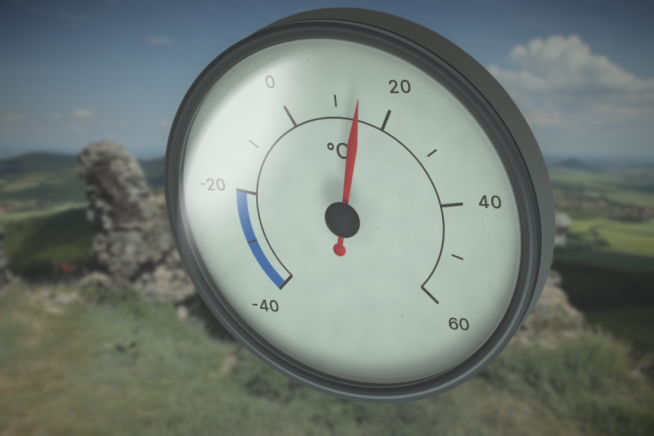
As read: °C 15
